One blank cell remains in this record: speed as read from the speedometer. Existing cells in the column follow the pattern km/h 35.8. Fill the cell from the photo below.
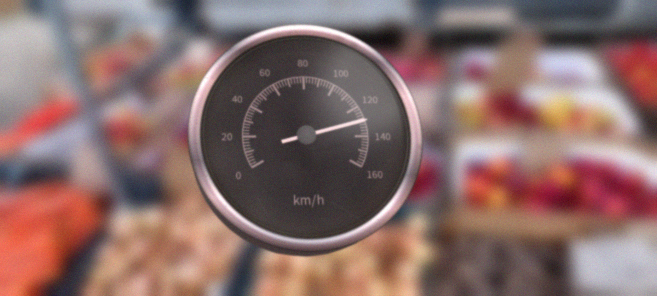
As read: km/h 130
